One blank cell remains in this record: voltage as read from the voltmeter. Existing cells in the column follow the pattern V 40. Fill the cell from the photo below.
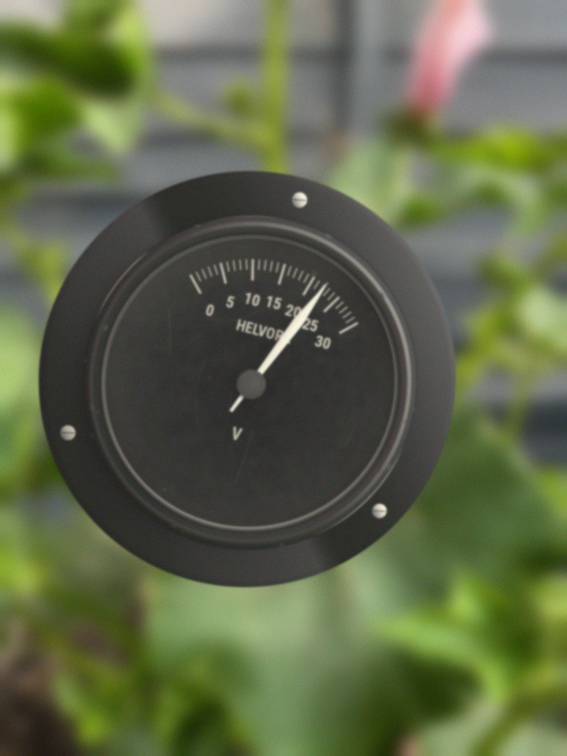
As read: V 22
